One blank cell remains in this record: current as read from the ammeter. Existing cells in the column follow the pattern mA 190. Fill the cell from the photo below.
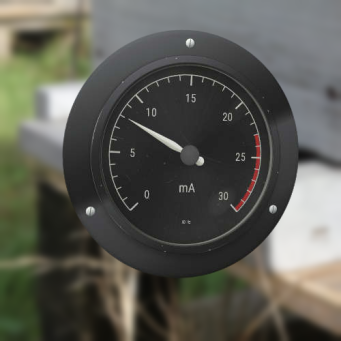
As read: mA 8
